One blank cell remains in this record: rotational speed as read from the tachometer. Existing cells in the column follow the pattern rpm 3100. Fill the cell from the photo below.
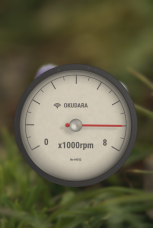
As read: rpm 7000
